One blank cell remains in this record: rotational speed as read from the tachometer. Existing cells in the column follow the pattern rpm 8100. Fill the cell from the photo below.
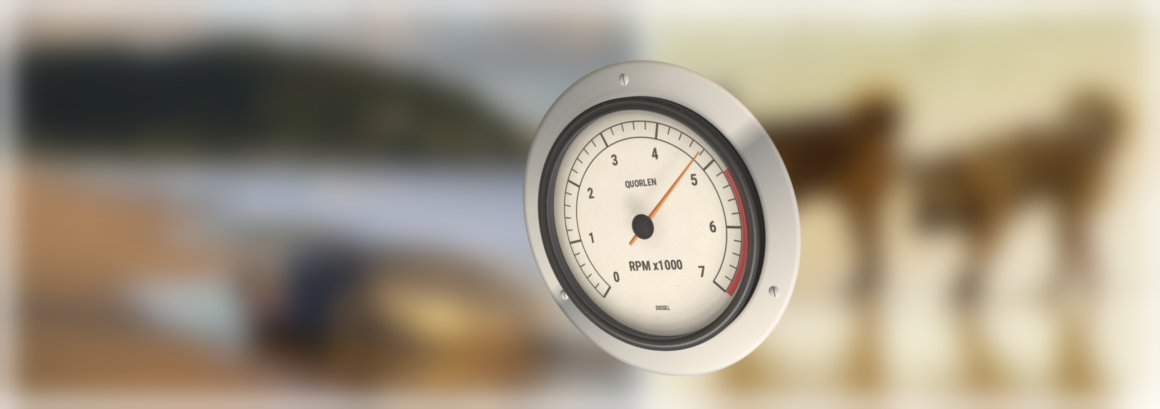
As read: rpm 4800
